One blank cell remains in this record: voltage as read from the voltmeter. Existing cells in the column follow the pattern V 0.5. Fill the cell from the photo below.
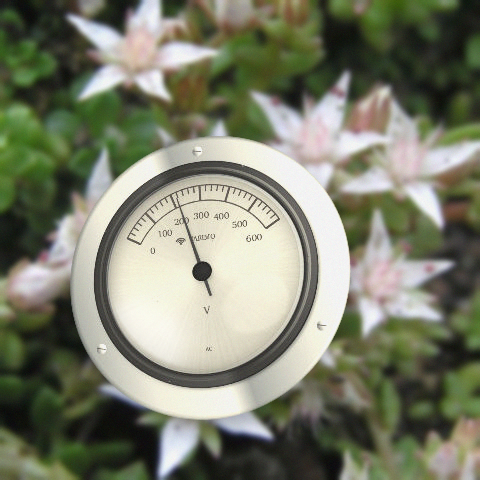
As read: V 220
